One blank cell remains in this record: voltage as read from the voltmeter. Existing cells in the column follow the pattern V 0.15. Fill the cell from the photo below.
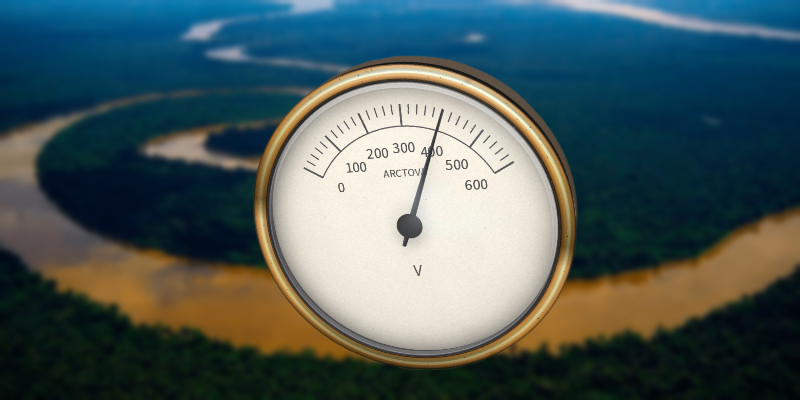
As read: V 400
